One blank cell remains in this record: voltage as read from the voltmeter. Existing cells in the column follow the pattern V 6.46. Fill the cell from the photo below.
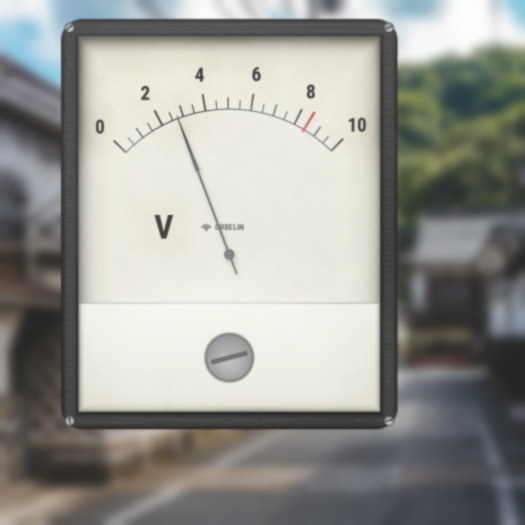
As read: V 2.75
